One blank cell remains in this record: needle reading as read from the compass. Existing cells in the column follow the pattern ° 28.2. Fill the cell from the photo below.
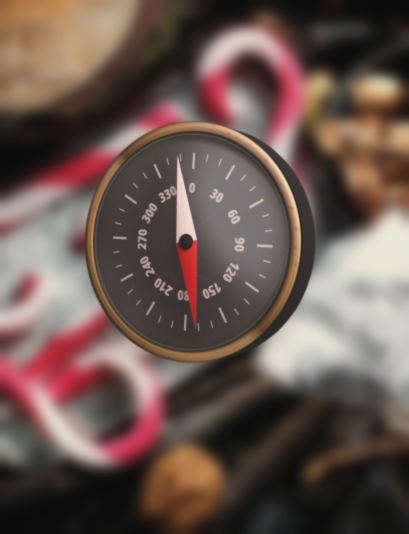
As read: ° 170
